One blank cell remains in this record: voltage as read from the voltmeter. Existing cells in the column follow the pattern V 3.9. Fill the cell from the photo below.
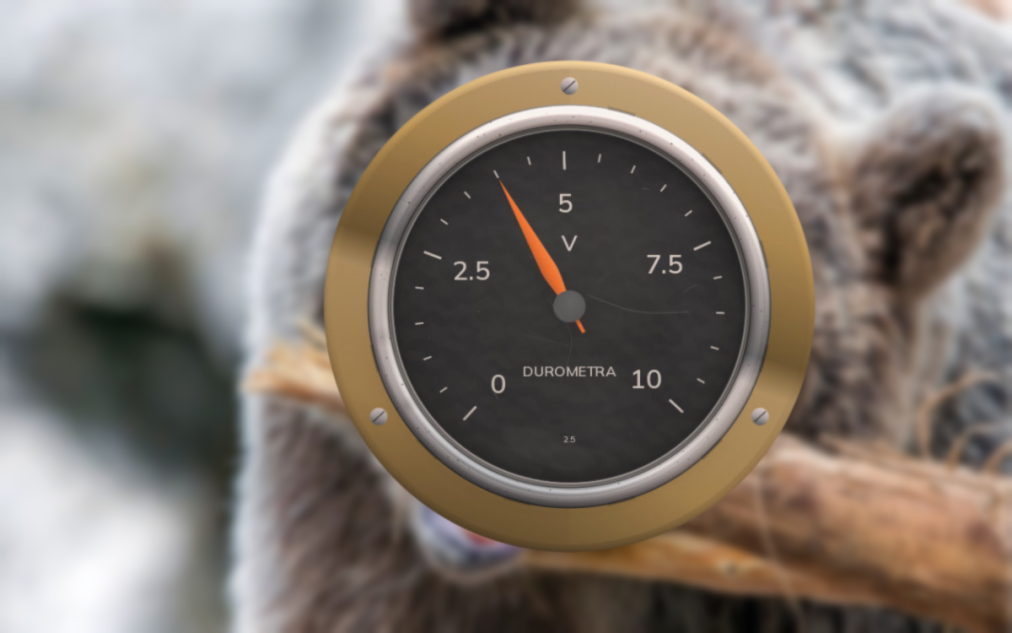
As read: V 4
